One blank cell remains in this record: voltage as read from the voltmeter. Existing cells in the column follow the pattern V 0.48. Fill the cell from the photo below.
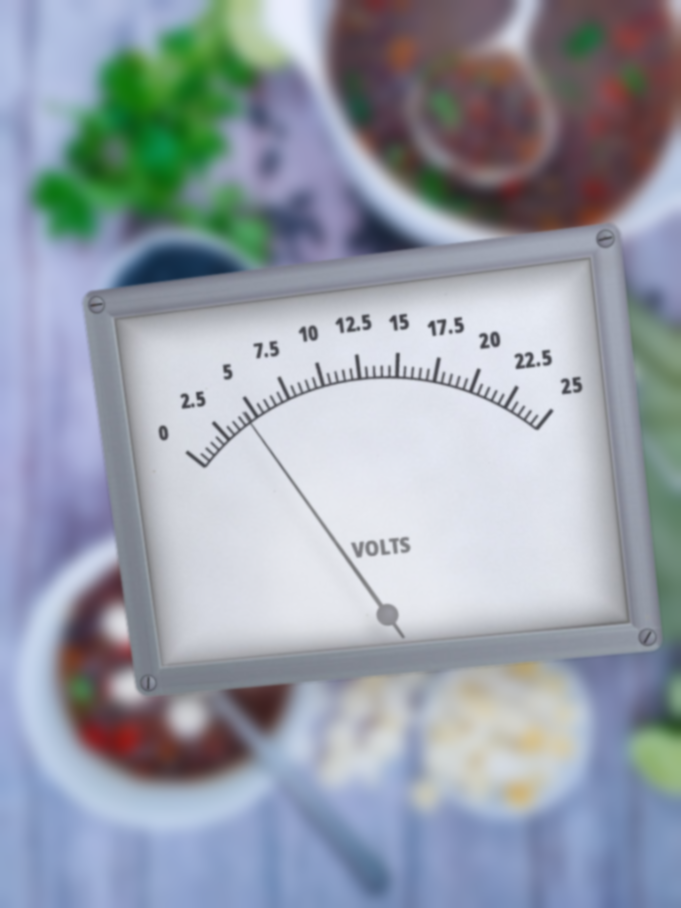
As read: V 4.5
